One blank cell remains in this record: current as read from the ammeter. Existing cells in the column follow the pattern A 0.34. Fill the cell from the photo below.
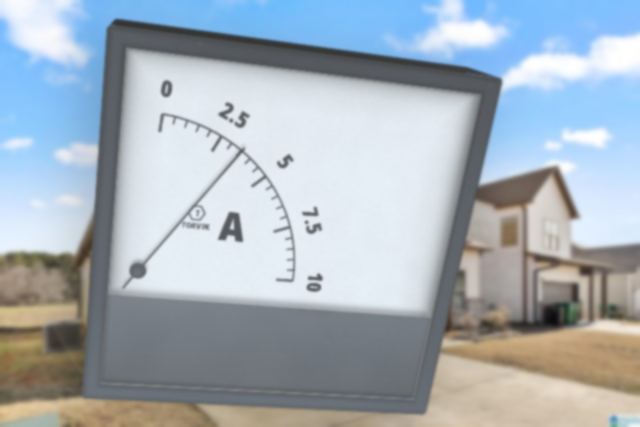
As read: A 3.5
